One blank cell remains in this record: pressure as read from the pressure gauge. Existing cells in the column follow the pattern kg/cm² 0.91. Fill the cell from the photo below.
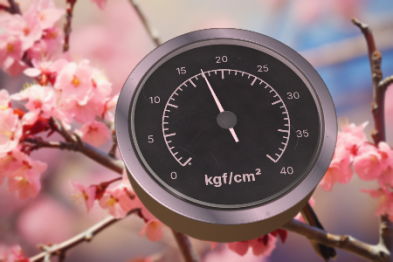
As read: kg/cm² 17
